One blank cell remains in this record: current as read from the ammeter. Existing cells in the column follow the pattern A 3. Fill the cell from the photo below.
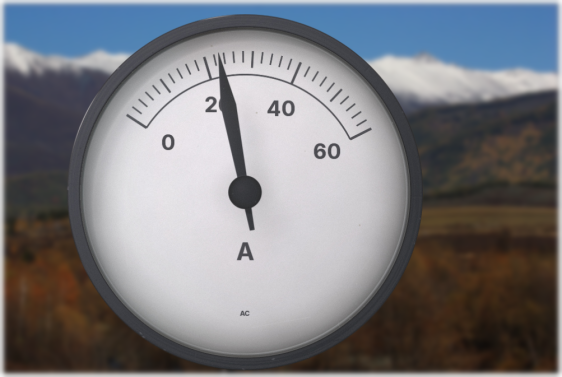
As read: A 23
